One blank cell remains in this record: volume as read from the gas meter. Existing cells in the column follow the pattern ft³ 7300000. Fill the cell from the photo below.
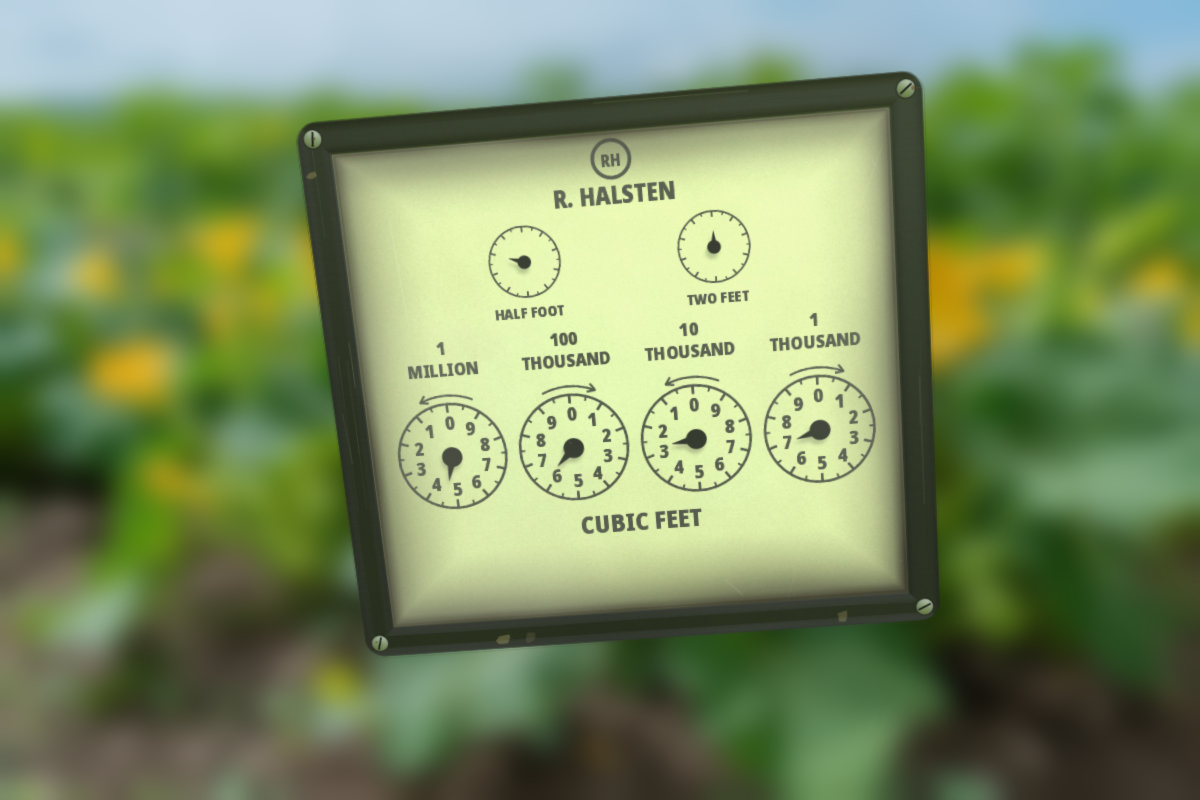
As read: ft³ 462700
